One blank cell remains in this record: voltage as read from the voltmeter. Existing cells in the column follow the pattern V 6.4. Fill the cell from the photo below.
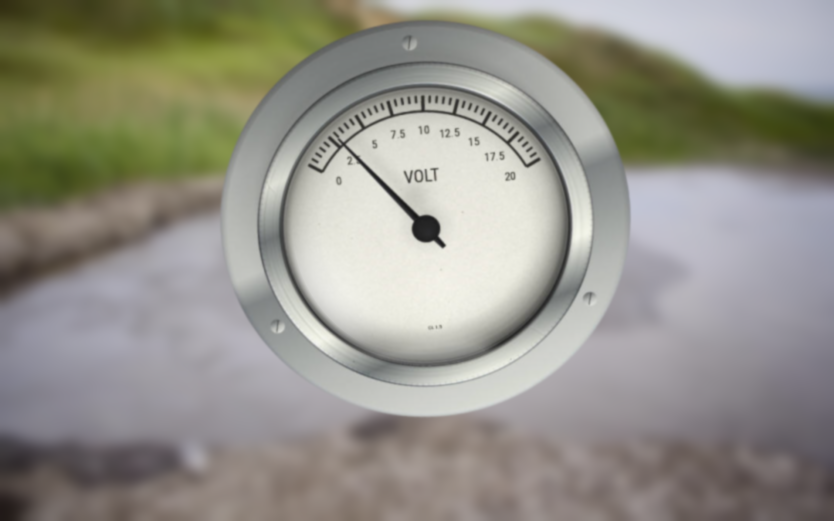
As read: V 3
